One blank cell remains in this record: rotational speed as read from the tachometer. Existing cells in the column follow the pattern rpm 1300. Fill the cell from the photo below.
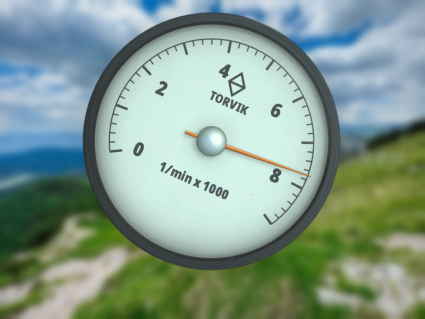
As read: rpm 7700
